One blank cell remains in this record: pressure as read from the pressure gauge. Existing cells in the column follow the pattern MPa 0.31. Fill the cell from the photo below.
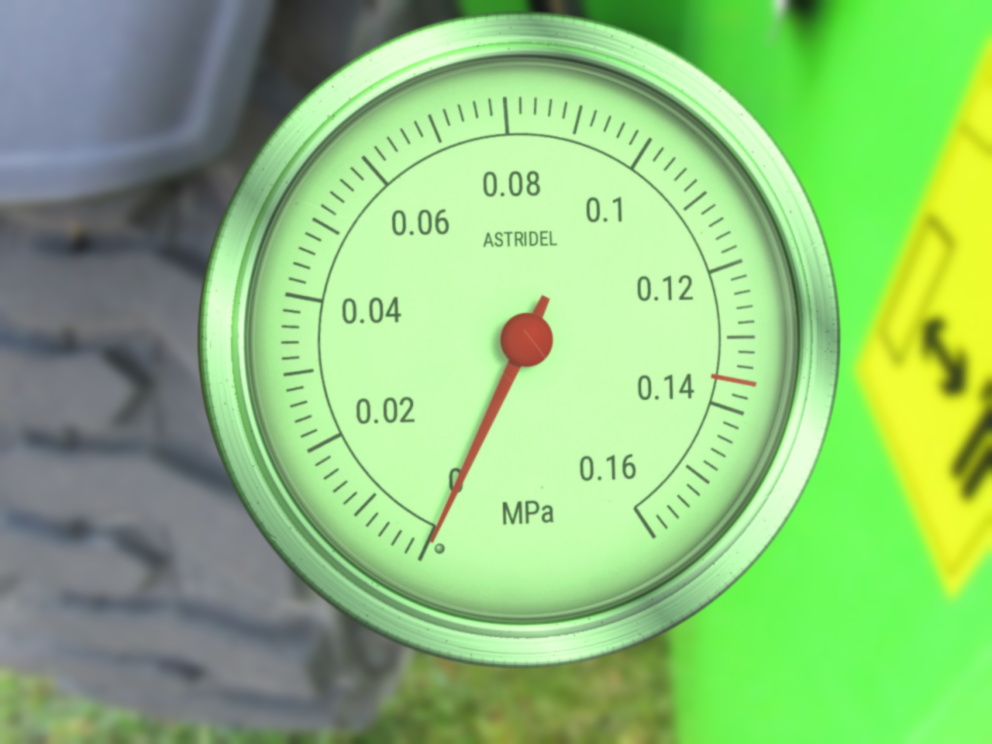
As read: MPa 0
